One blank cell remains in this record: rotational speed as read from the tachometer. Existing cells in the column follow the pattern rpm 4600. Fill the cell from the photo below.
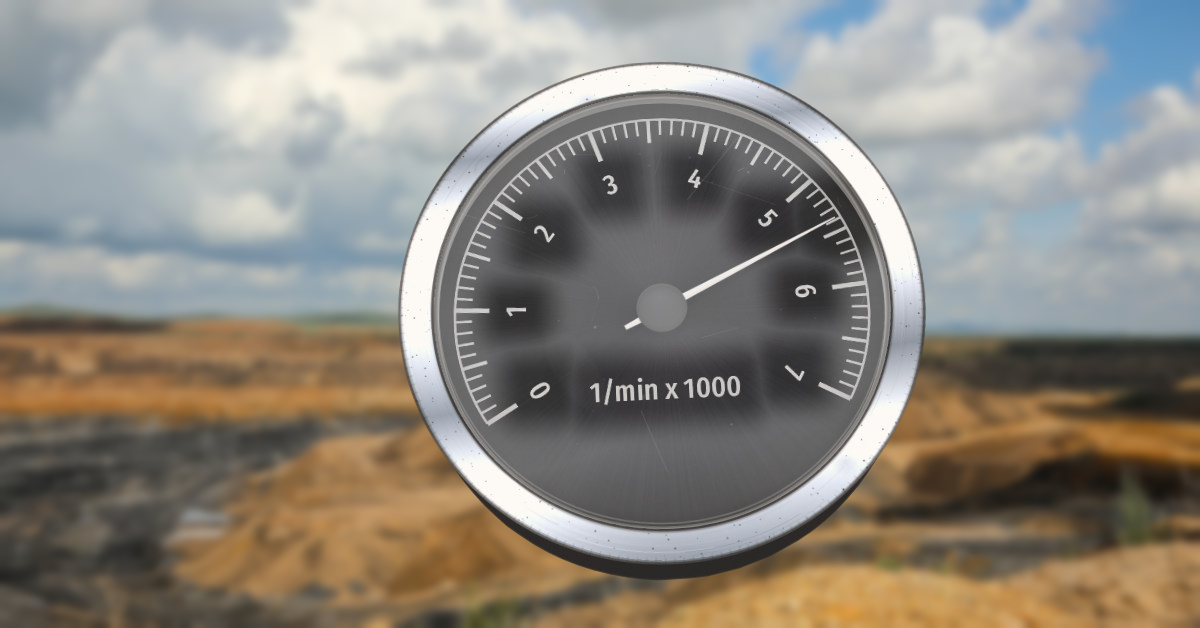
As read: rpm 5400
